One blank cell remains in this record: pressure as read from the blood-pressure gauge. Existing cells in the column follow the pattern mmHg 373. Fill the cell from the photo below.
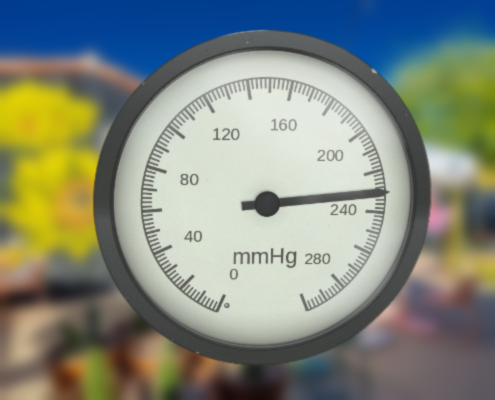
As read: mmHg 230
